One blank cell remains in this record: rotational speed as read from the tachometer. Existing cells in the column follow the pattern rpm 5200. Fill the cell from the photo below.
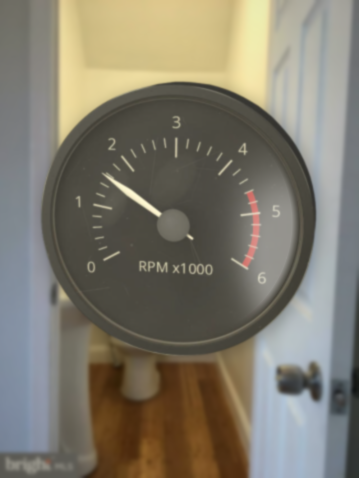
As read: rpm 1600
